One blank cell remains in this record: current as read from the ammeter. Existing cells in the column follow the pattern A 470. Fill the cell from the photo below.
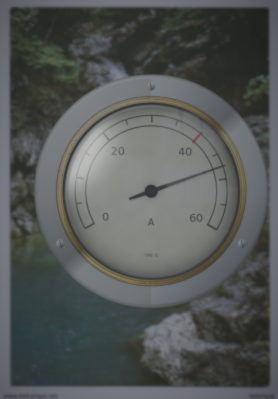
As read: A 47.5
